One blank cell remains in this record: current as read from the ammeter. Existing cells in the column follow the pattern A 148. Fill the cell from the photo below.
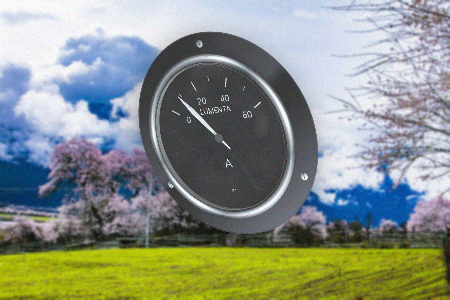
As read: A 10
